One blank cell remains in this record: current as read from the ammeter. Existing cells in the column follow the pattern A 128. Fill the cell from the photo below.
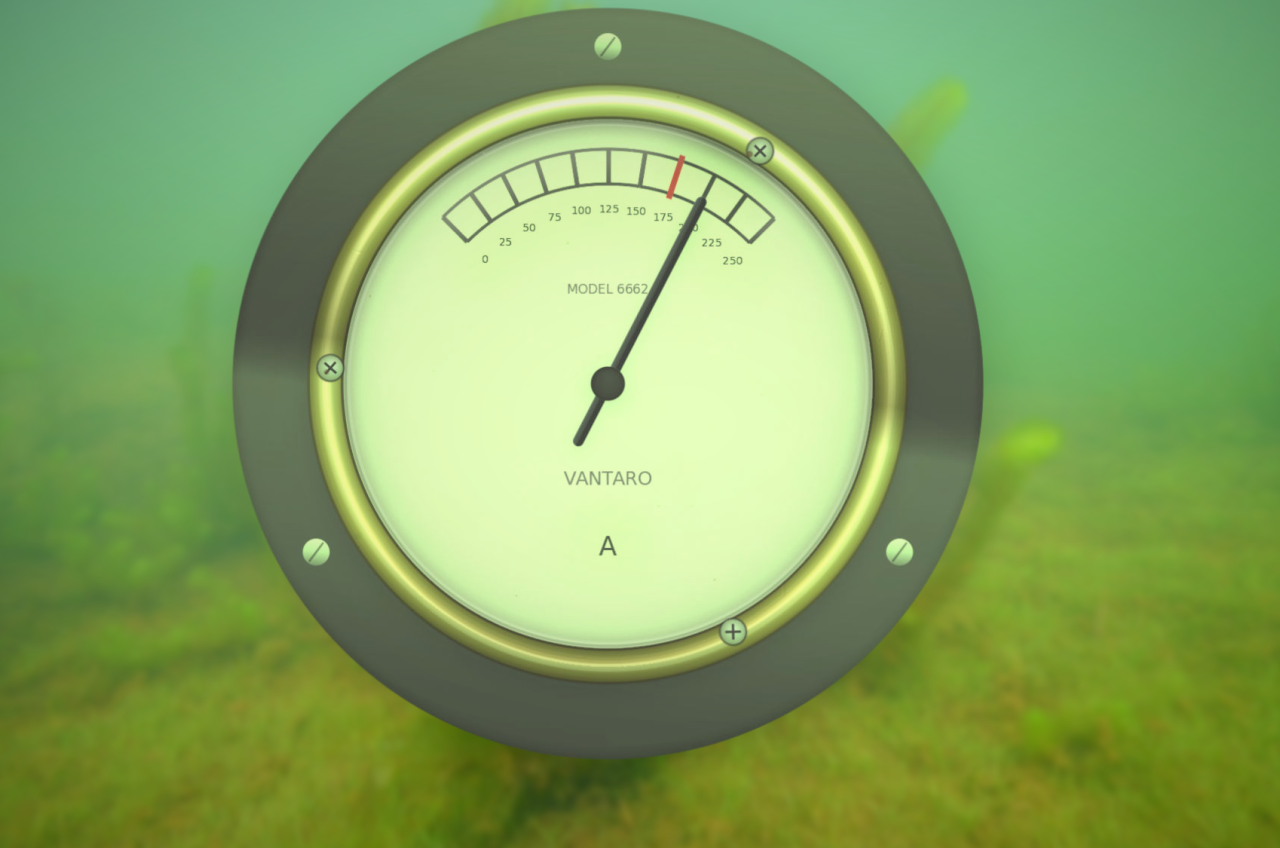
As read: A 200
